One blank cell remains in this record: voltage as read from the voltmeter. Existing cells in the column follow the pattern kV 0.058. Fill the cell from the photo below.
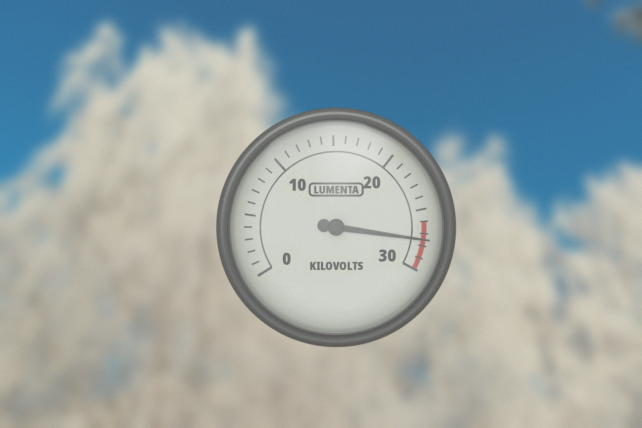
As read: kV 27.5
